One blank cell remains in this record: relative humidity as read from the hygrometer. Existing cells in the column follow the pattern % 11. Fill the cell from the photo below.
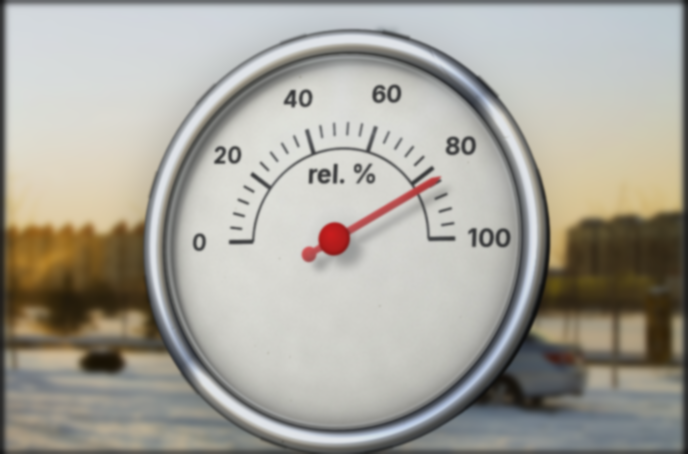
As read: % 84
